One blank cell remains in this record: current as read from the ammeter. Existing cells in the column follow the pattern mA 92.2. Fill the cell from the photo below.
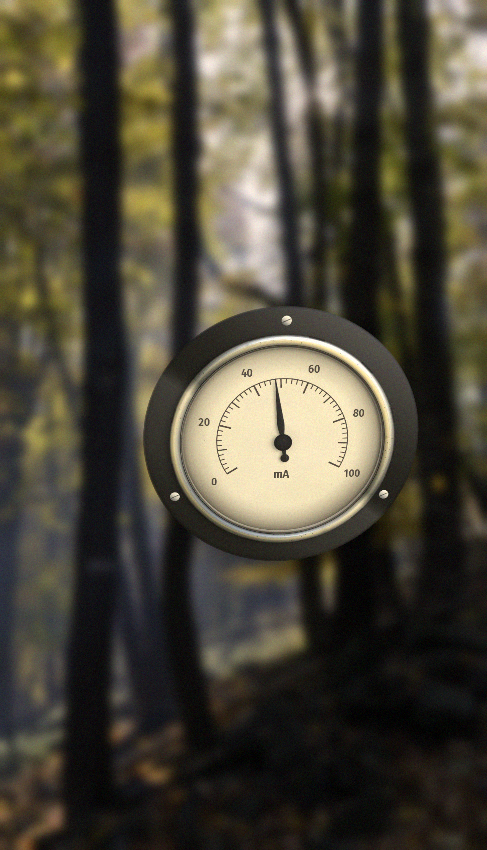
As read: mA 48
